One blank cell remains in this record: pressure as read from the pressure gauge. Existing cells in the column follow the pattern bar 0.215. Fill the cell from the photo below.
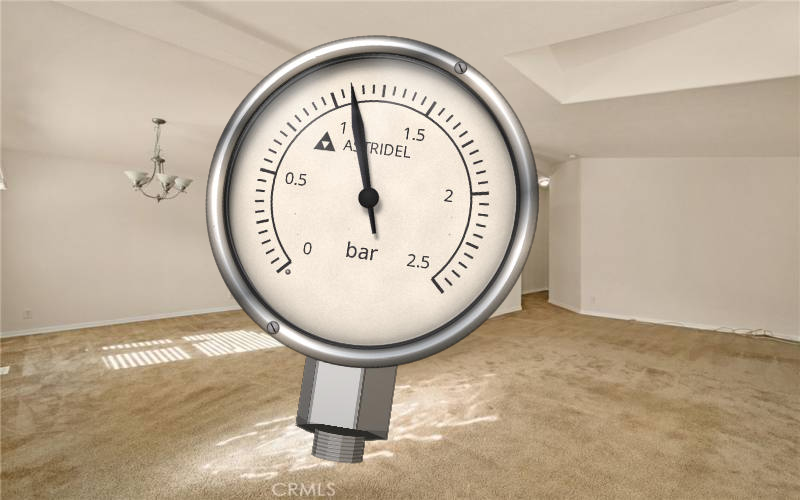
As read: bar 1.1
